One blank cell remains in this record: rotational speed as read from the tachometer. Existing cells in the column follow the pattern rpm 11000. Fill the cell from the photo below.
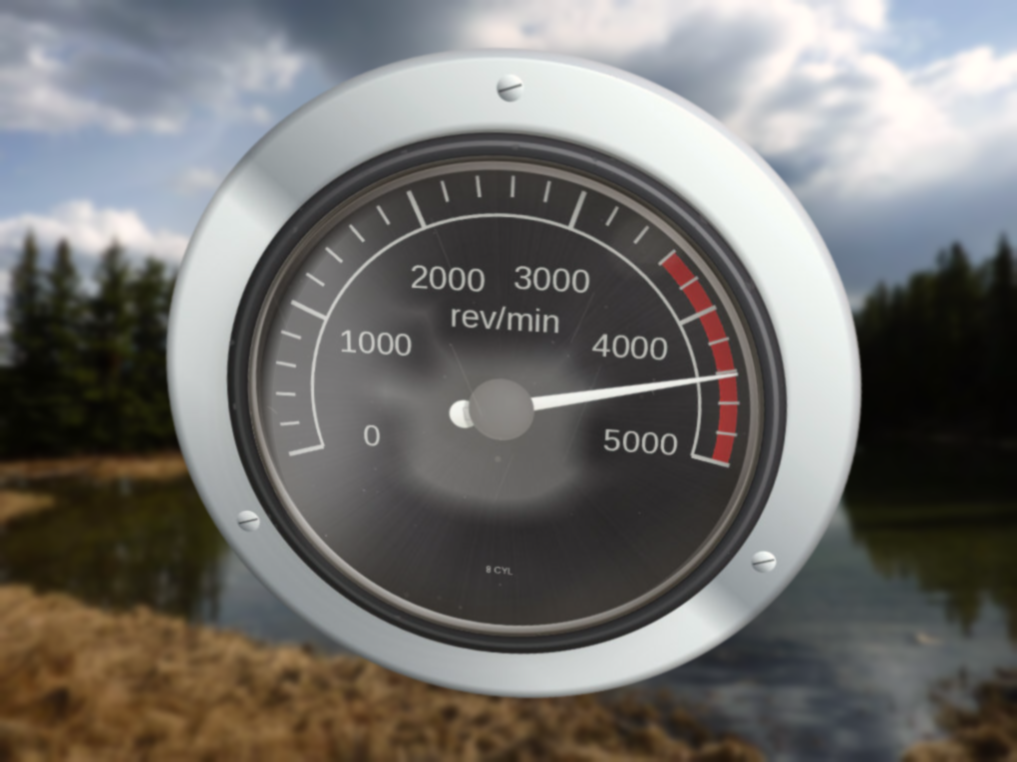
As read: rpm 4400
